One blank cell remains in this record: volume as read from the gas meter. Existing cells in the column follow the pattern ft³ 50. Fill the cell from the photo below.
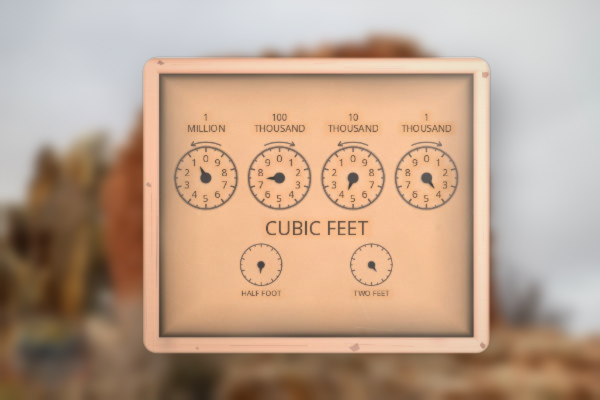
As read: ft³ 74400
